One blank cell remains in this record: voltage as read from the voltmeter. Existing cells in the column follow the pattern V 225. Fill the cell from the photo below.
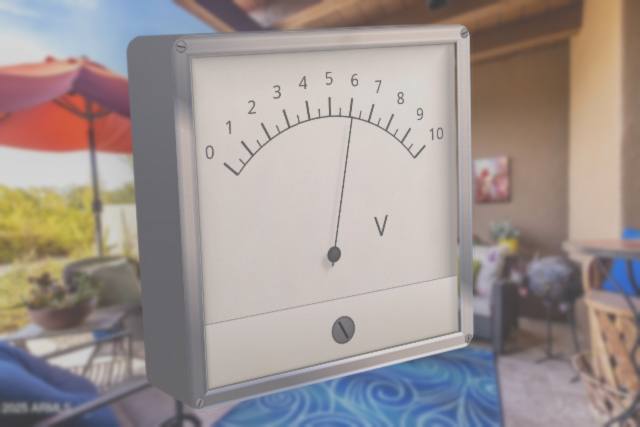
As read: V 6
